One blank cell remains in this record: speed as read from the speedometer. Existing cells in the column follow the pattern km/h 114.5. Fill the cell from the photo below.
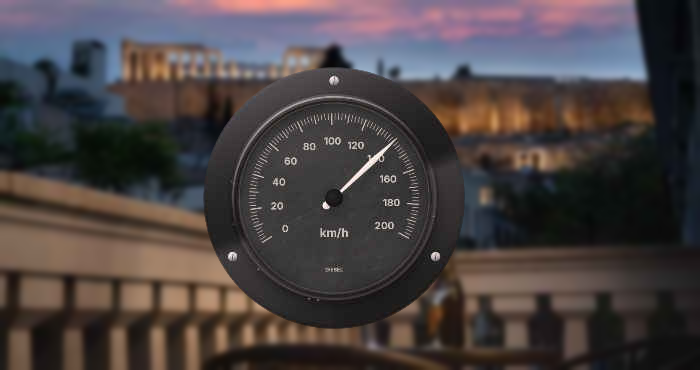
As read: km/h 140
